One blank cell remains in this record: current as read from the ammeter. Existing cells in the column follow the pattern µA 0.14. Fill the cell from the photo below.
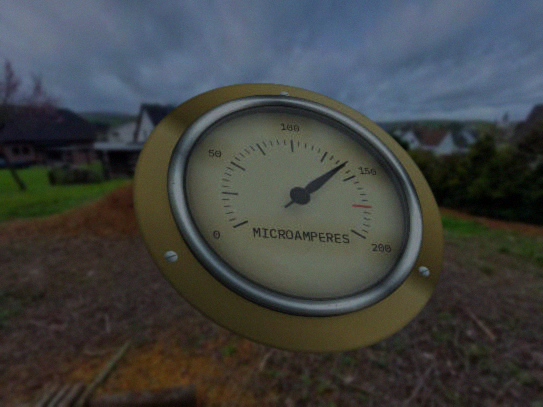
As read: µA 140
